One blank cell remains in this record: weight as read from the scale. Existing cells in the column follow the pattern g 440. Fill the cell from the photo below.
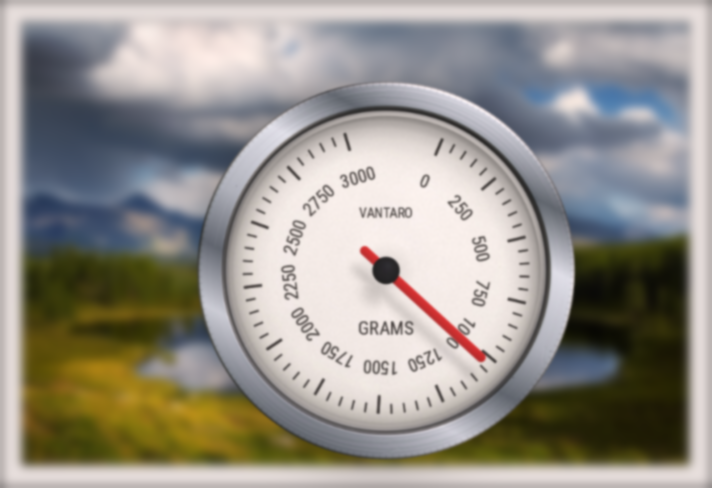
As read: g 1025
